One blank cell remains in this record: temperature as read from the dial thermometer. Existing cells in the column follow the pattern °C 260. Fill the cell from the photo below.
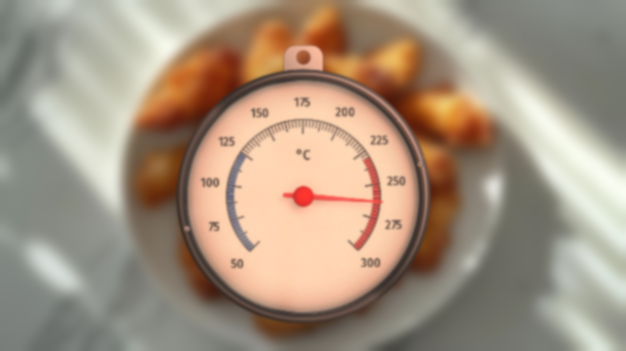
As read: °C 262.5
